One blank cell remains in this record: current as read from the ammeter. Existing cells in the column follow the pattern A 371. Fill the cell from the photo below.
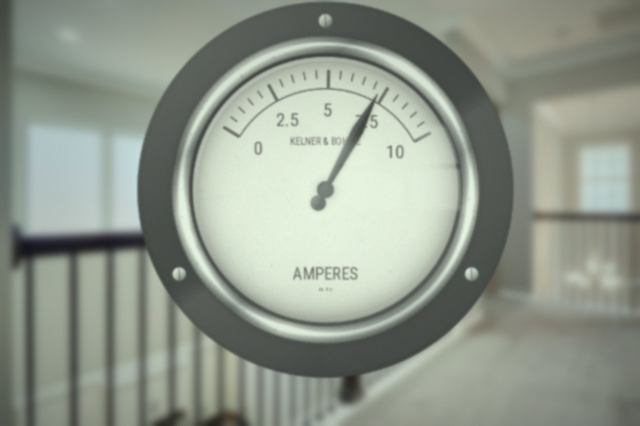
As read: A 7.25
